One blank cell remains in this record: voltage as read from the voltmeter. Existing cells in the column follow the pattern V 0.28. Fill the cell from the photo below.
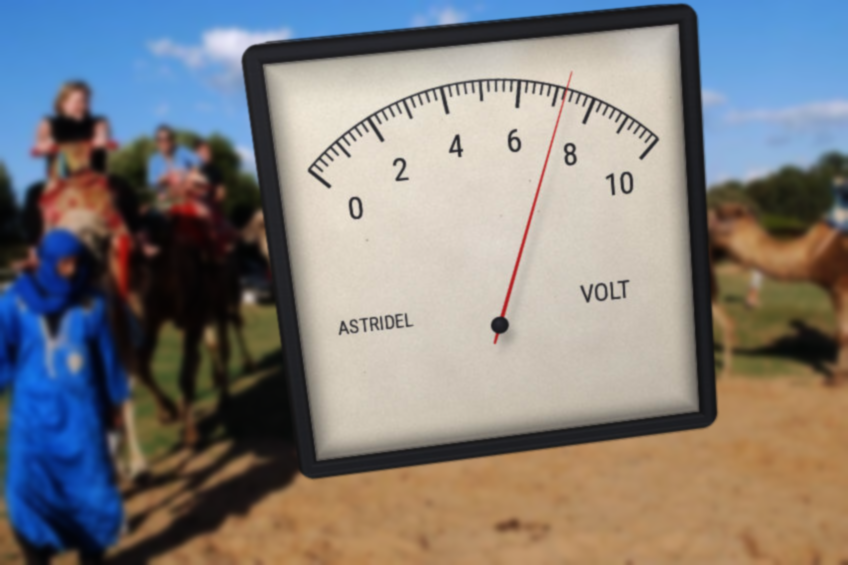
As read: V 7.2
